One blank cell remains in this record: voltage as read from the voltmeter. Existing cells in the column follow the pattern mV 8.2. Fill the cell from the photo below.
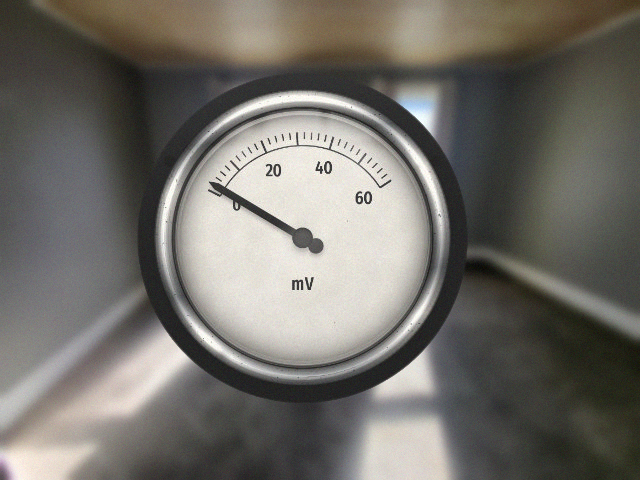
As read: mV 2
